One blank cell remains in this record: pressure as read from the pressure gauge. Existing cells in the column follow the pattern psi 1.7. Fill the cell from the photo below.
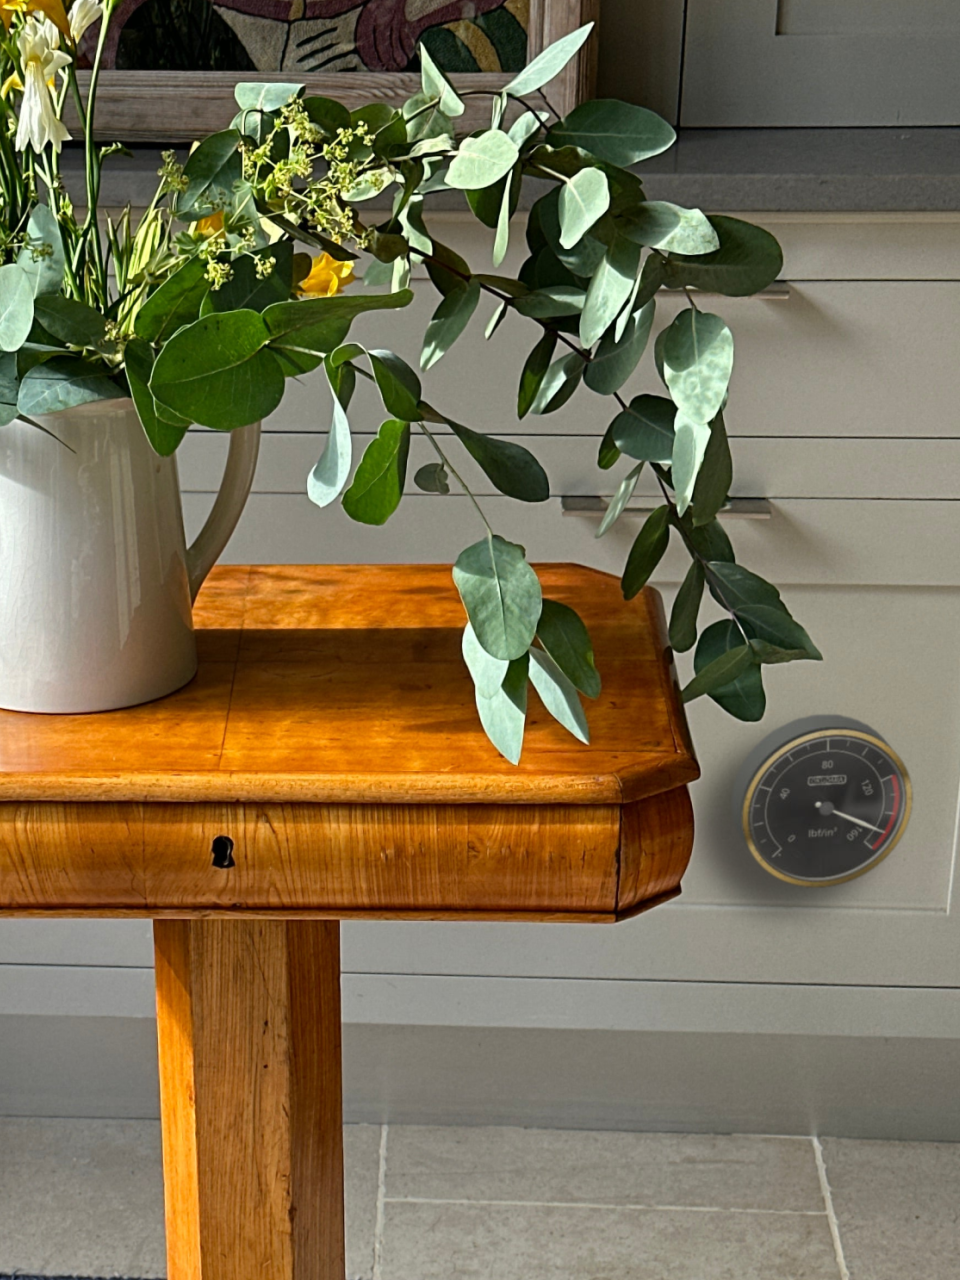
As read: psi 150
